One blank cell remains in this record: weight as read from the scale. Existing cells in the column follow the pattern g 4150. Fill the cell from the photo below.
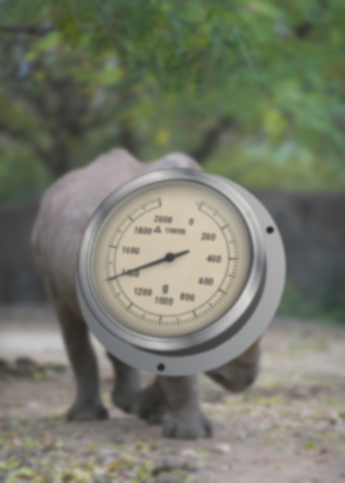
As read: g 1400
